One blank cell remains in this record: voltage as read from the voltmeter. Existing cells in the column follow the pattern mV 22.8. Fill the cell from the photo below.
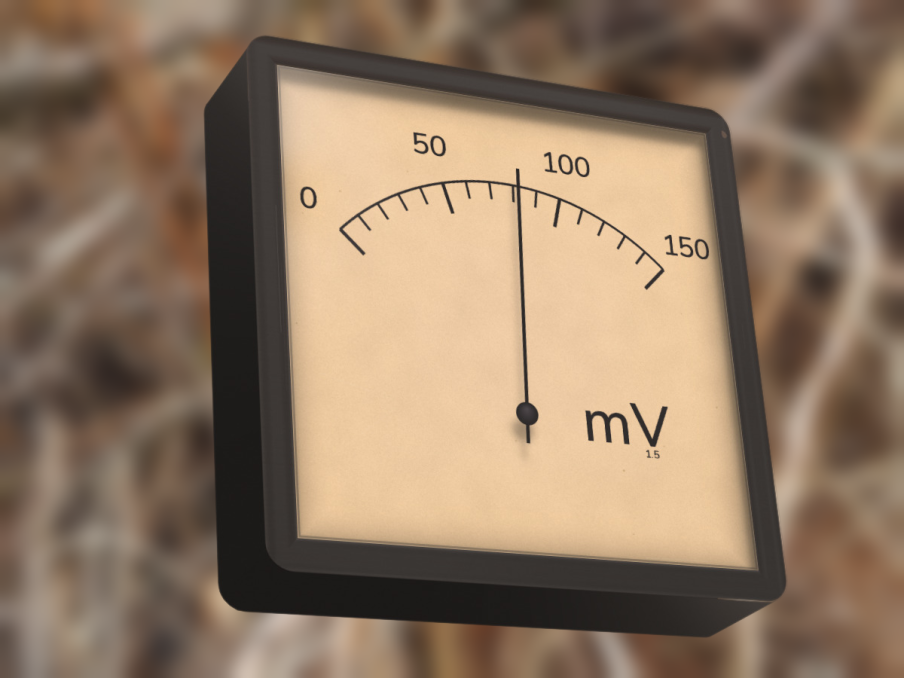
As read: mV 80
